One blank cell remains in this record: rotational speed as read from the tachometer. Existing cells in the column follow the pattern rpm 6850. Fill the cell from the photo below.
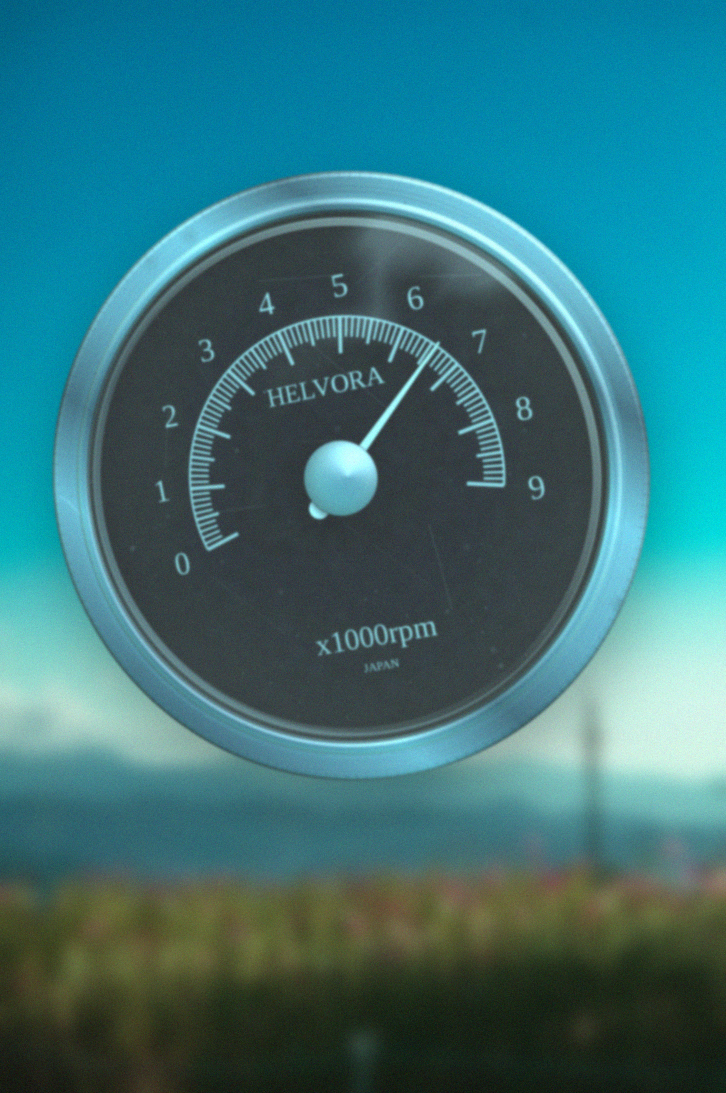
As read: rpm 6600
